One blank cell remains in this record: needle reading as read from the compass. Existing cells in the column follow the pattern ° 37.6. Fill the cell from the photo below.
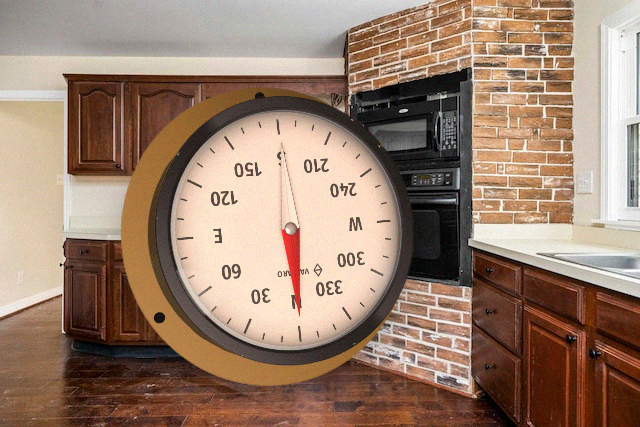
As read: ° 0
